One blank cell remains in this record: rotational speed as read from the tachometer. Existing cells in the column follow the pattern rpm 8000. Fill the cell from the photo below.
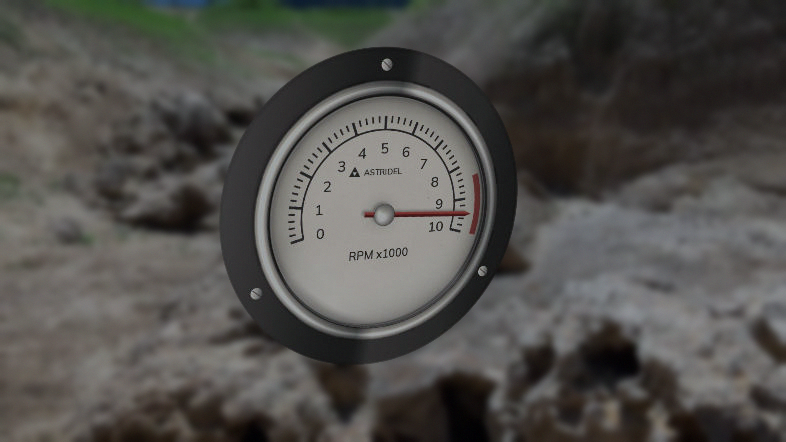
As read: rpm 9400
